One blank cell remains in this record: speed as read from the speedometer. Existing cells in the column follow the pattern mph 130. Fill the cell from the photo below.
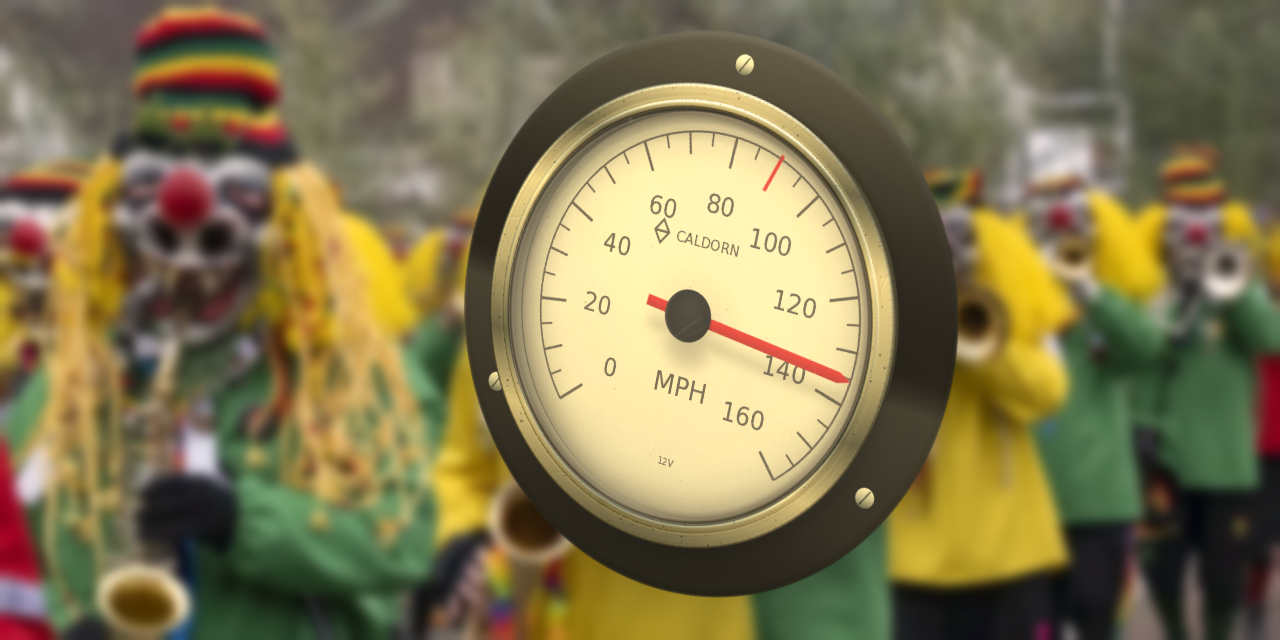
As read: mph 135
